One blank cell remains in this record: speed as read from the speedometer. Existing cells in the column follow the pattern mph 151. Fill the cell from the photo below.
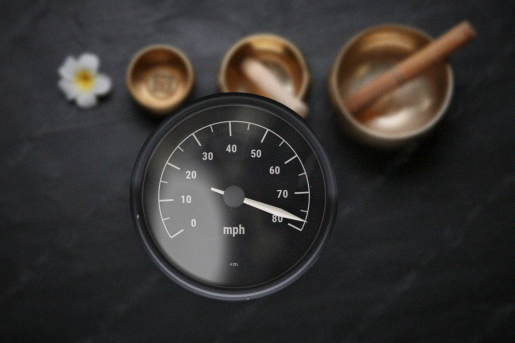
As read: mph 77.5
